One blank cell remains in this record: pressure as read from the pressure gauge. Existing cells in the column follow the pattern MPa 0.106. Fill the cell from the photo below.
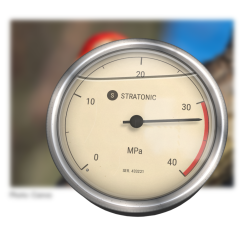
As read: MPa 32.5
